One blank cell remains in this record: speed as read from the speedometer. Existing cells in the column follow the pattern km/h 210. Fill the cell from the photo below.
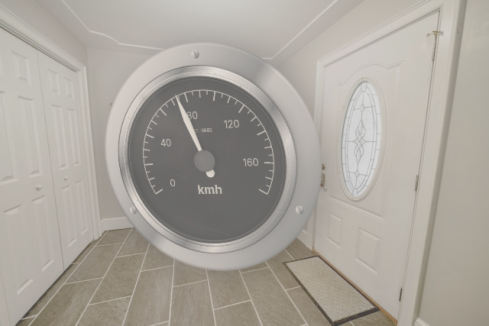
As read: km/h 75
